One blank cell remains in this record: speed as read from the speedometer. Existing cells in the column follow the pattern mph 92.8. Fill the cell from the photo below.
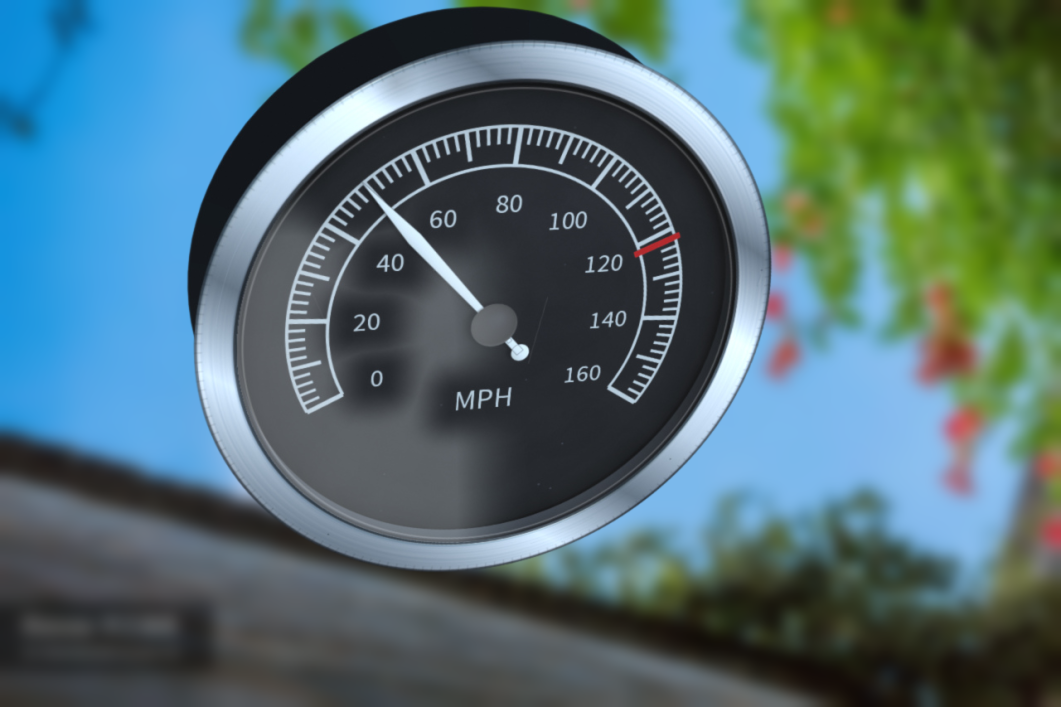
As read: mph 50
